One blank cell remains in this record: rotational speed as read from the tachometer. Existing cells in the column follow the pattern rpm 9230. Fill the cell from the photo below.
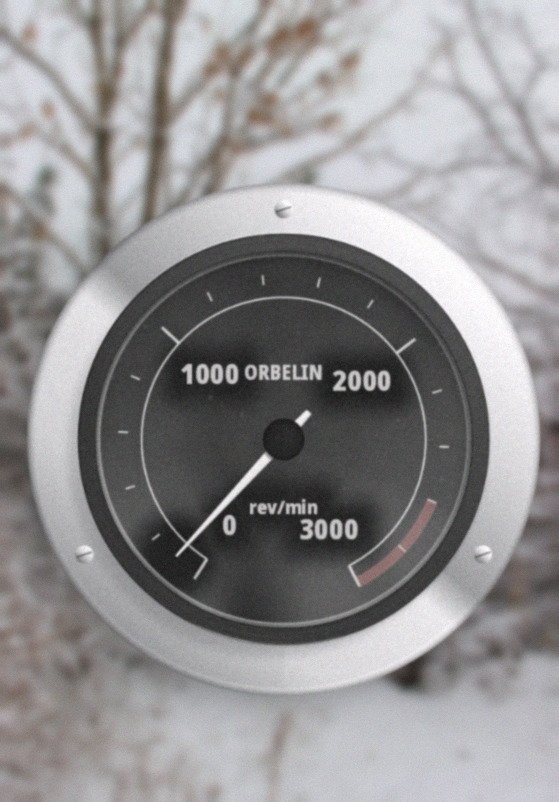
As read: rpm 100
